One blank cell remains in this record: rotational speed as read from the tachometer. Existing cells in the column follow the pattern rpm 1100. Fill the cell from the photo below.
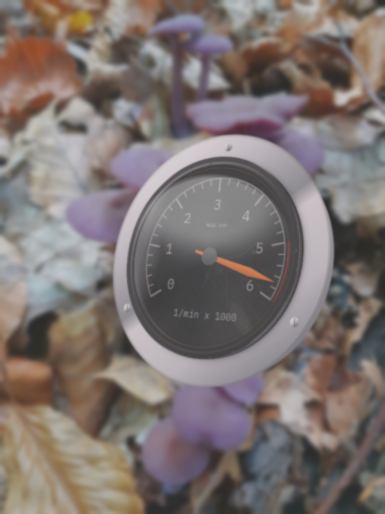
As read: rpm 5700
